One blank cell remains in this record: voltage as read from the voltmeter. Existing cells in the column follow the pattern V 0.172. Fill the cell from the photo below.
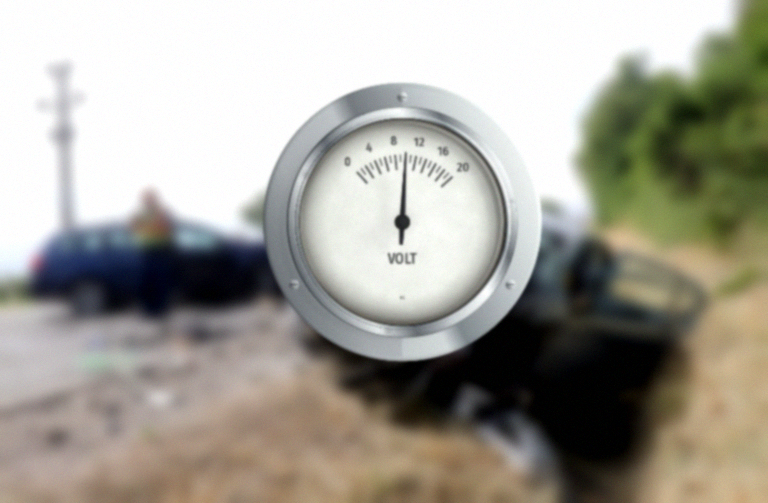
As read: V 10
